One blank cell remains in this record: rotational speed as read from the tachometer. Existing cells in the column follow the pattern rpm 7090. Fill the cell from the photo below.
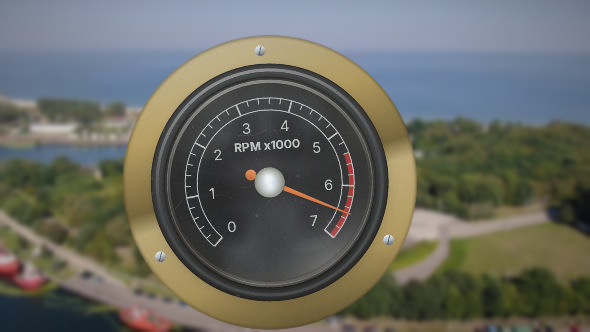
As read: rpm 6500
